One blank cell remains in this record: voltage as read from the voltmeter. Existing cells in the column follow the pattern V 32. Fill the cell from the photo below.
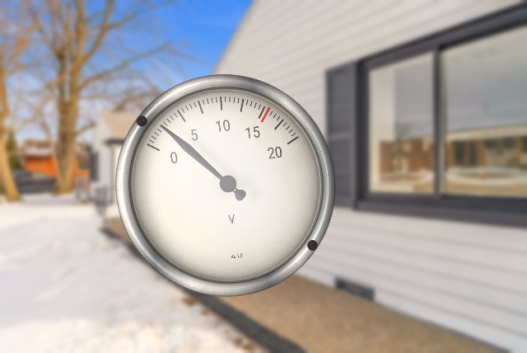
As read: V 2.5
